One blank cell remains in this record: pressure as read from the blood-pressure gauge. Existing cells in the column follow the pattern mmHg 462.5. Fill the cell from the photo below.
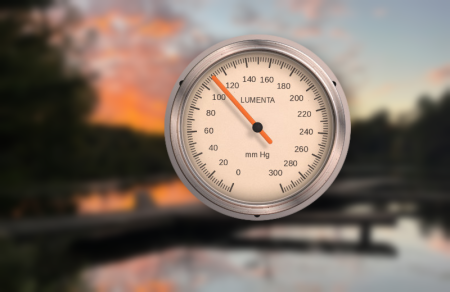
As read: mmHg 110
